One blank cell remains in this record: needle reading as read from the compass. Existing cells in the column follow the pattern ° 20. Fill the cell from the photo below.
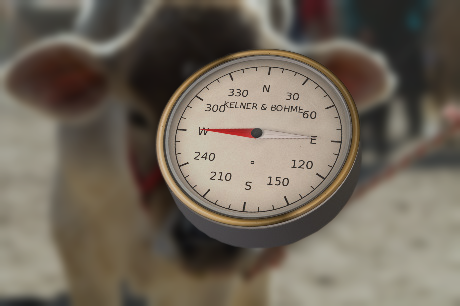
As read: ° 270
